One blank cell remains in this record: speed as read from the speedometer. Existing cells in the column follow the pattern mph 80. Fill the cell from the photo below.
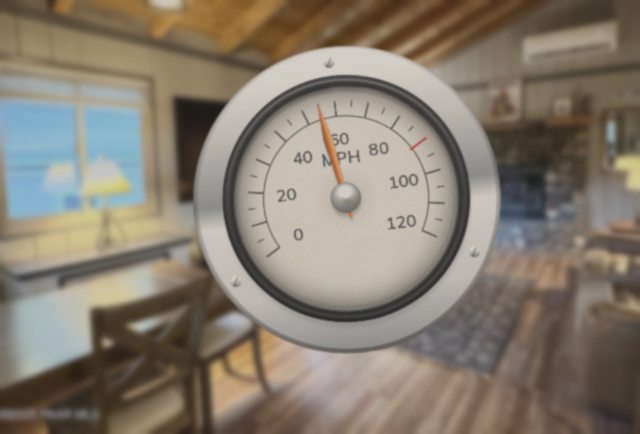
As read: mph 55
